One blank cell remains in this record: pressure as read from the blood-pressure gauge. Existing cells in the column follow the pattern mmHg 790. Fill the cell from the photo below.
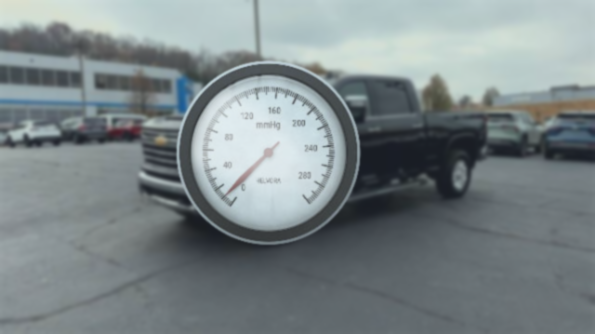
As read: mmHg 10
